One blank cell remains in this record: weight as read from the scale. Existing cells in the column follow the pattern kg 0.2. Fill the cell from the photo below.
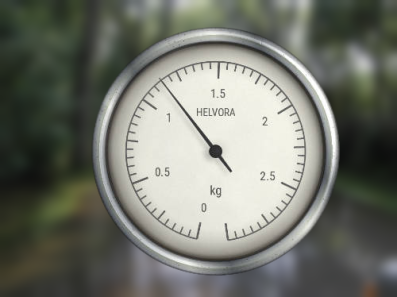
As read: kg 1.15
